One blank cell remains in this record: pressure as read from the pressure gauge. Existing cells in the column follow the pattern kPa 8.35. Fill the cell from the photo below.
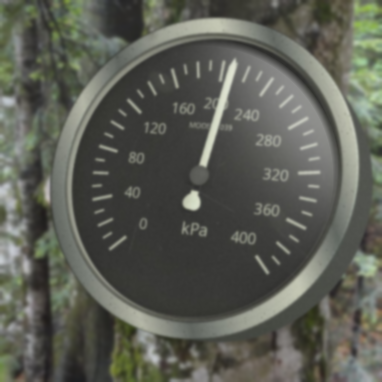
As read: kPa 210
